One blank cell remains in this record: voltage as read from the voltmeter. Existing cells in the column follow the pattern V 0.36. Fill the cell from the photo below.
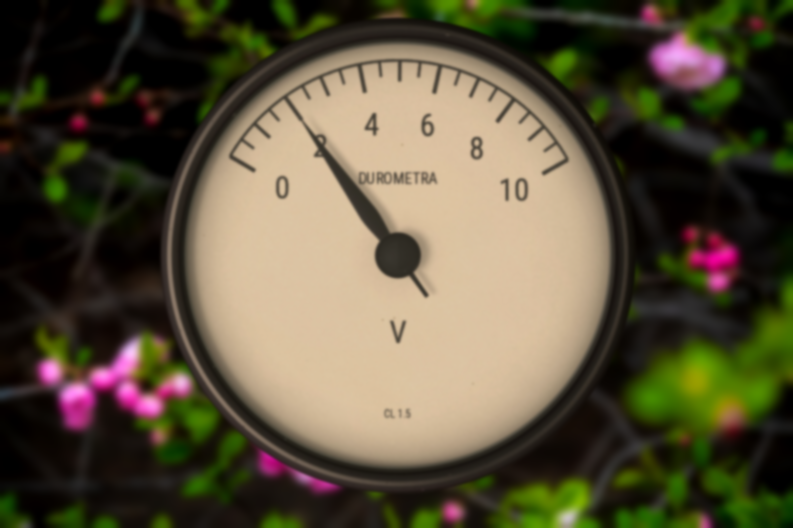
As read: V 2
